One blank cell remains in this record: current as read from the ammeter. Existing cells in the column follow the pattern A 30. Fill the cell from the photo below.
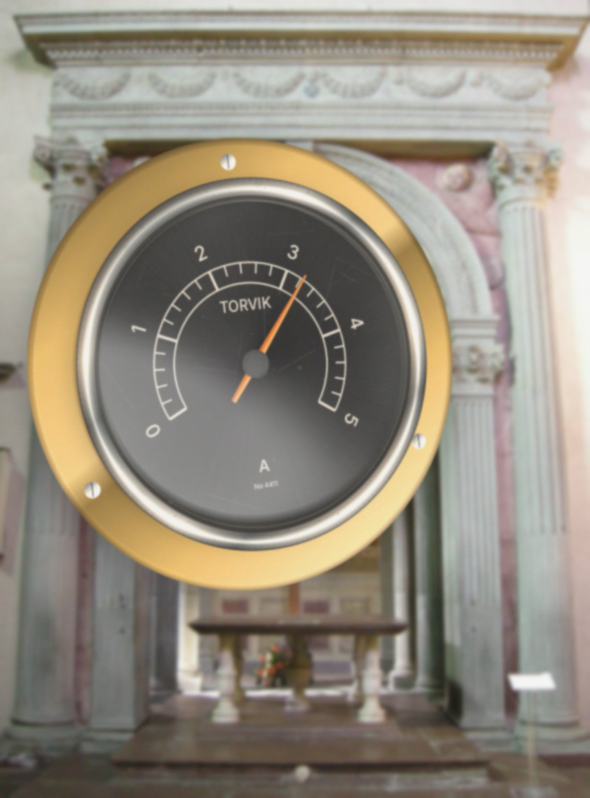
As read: A 3.2
